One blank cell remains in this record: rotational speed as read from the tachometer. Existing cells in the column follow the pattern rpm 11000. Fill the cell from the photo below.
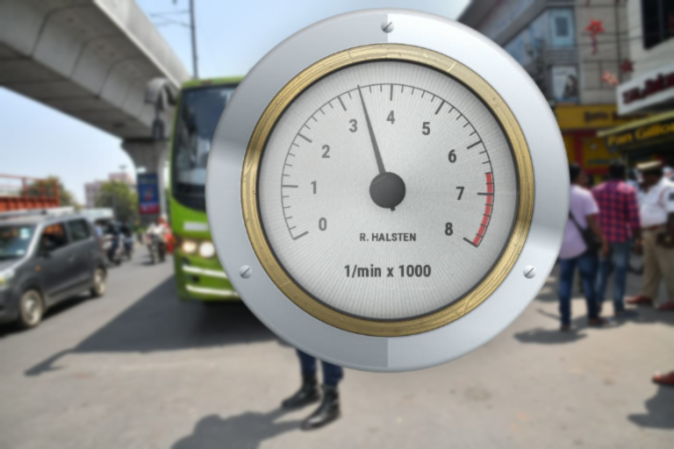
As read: rpm 3400
